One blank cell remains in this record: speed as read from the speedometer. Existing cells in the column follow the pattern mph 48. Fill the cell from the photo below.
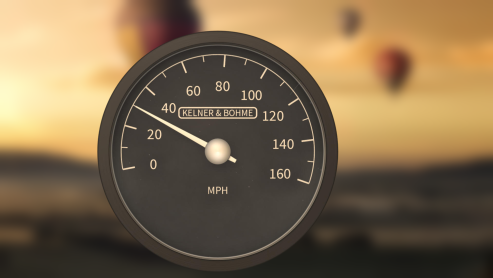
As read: mph 30
